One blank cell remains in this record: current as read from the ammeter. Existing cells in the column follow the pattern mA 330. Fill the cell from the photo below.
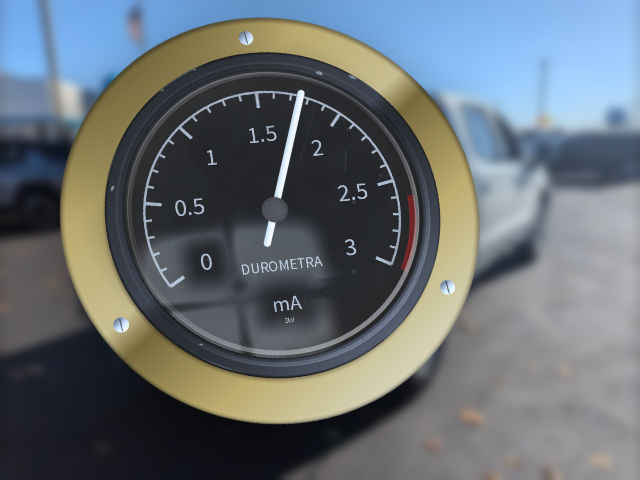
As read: mA 1.75
